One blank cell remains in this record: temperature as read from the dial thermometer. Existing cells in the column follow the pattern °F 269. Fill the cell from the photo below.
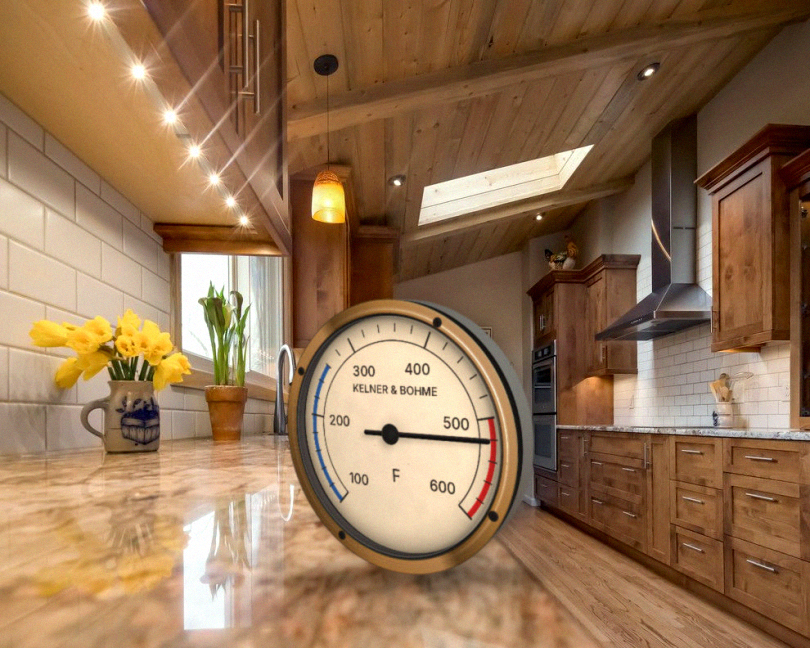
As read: °F 520
